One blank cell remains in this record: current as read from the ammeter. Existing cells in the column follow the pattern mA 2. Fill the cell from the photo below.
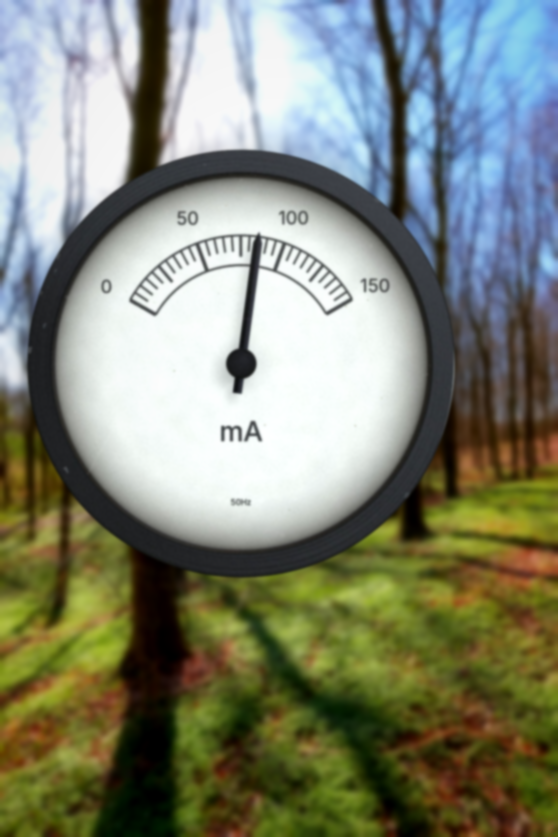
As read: mA 85
